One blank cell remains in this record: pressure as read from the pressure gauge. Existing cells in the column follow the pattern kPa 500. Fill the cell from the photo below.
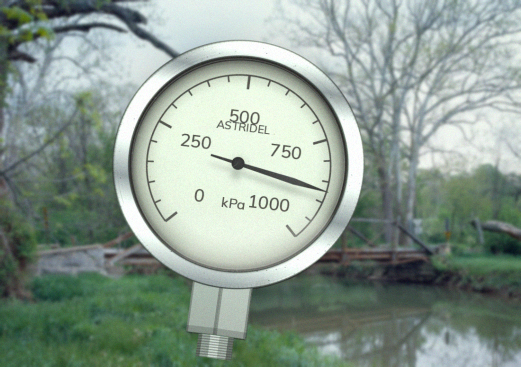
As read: kPa 875
